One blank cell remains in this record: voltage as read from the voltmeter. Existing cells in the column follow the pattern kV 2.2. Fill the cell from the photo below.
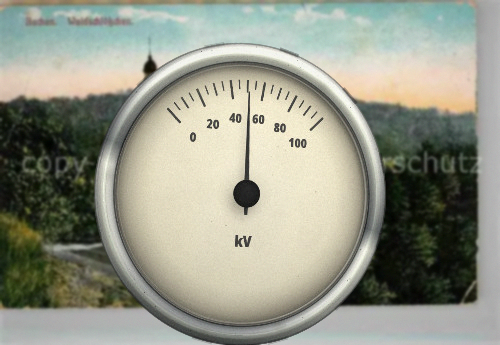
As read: kV 50
